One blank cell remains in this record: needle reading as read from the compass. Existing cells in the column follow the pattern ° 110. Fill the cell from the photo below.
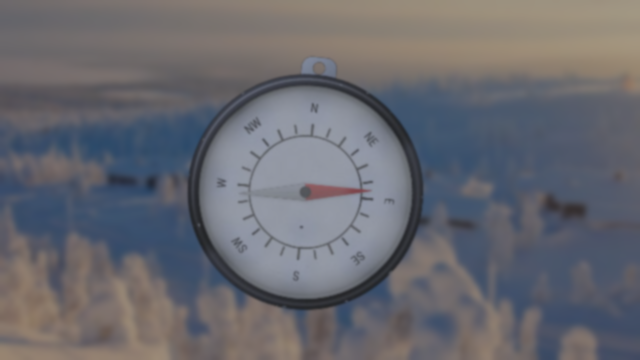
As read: ° 82.5
